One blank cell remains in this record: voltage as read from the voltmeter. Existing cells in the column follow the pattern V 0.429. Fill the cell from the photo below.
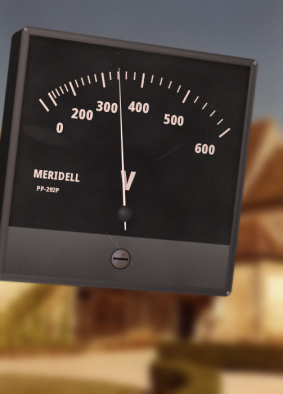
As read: V 340
